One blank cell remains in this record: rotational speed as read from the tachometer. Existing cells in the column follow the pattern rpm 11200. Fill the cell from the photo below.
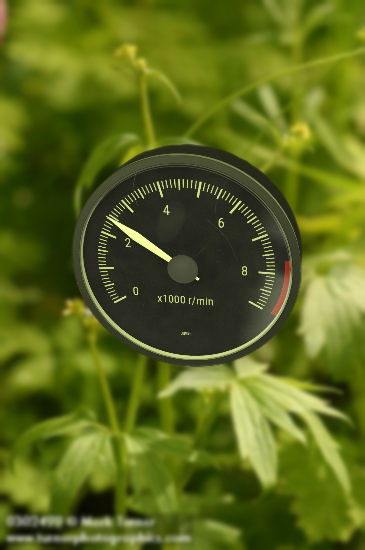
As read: rpm 2500
